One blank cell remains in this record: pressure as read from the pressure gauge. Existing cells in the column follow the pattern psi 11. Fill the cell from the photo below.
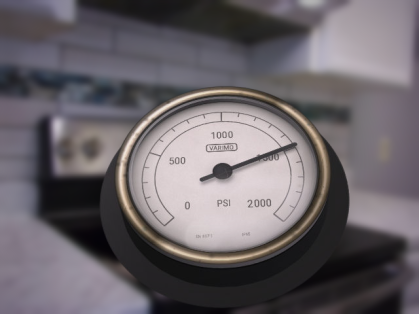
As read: psi 1500
